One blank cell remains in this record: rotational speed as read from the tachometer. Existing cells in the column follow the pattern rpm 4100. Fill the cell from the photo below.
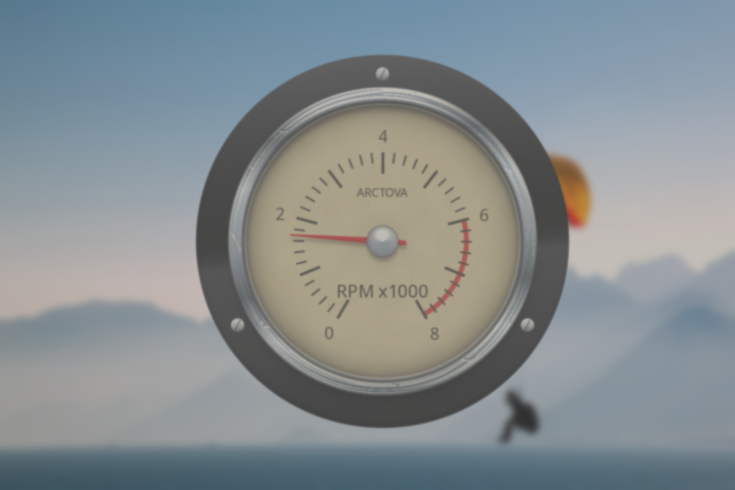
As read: rpm 1700
